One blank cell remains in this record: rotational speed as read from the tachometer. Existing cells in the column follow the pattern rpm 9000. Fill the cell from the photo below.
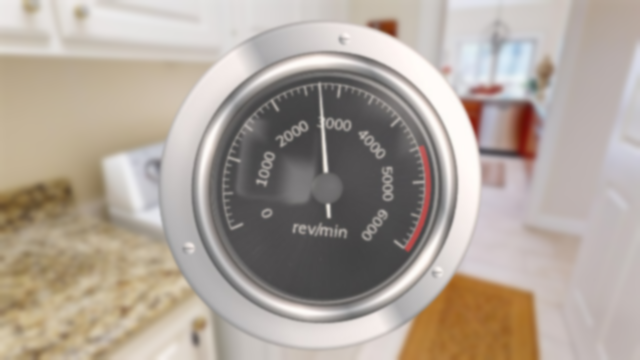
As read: rpm 2700
